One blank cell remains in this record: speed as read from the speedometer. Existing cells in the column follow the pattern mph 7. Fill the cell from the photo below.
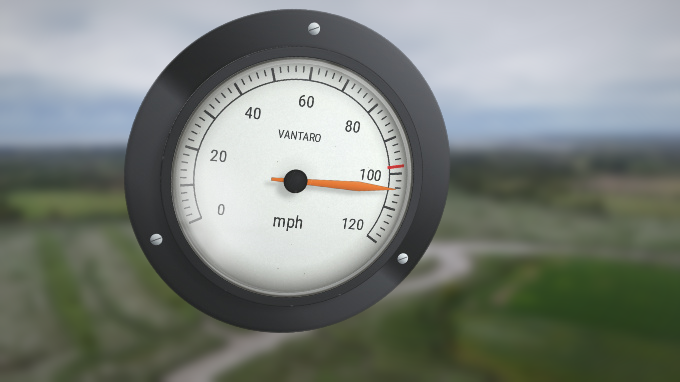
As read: mph 104
